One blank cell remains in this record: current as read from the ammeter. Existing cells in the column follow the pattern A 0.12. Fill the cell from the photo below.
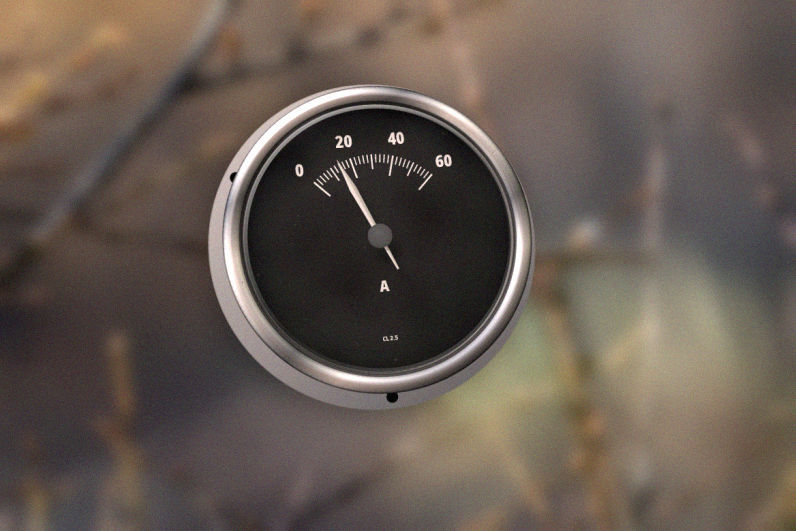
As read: A 14
